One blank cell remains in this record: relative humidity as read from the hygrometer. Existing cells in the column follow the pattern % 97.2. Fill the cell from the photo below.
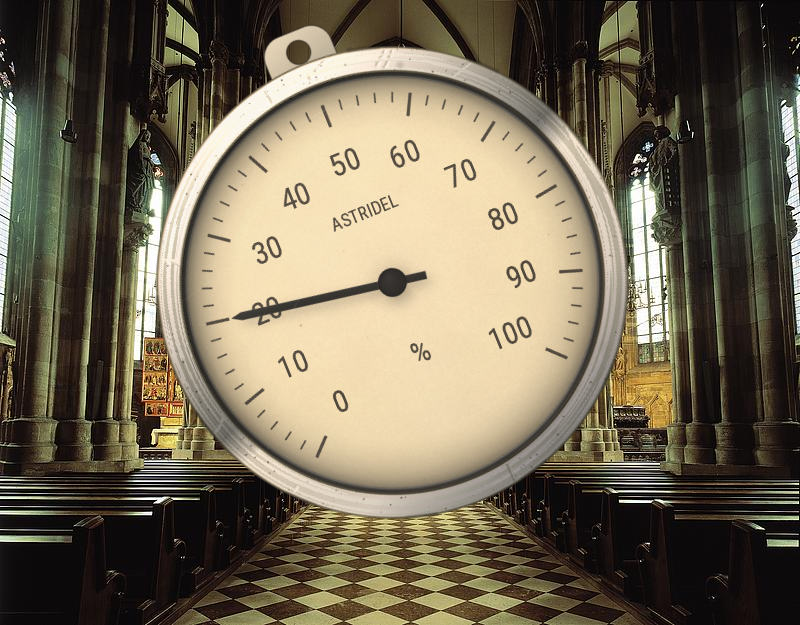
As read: % 20
